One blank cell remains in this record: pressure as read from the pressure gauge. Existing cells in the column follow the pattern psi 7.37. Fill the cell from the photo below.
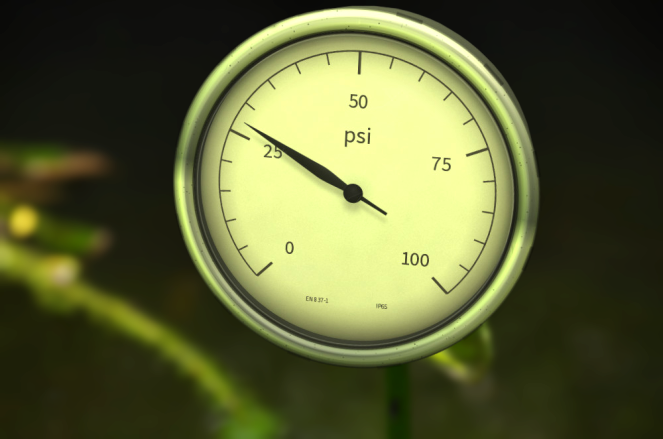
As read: psi 27.5
